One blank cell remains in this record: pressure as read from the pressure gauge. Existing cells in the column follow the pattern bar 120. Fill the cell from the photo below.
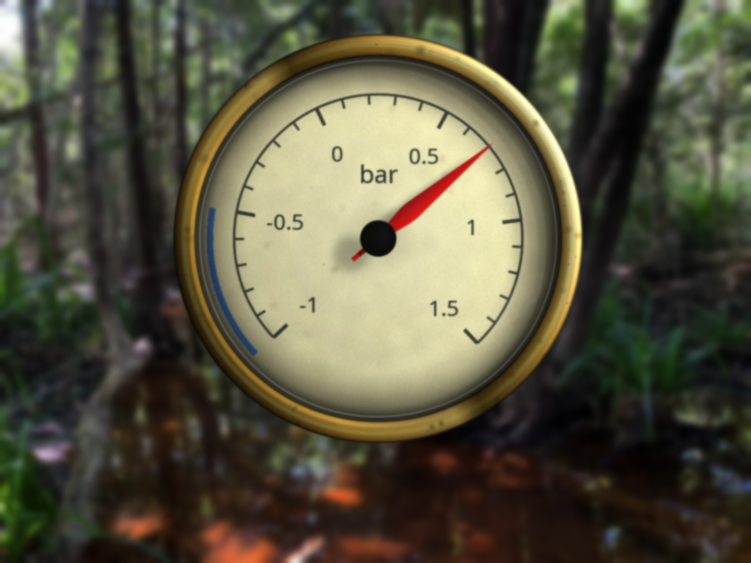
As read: bar 0.7
